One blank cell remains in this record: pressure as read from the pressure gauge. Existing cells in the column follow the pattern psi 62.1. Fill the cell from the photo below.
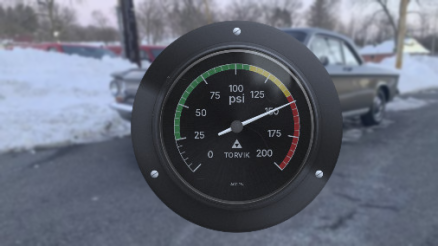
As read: psi 150
